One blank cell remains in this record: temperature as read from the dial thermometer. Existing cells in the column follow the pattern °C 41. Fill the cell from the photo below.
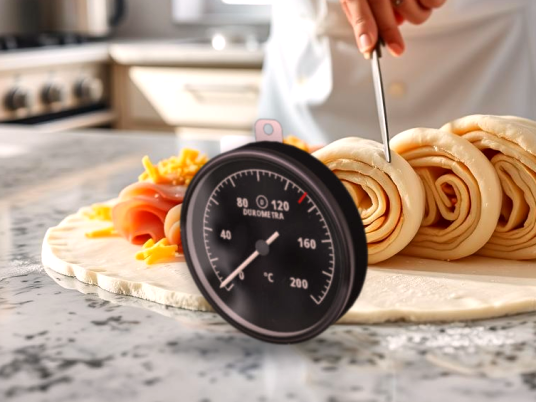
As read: °C 4
